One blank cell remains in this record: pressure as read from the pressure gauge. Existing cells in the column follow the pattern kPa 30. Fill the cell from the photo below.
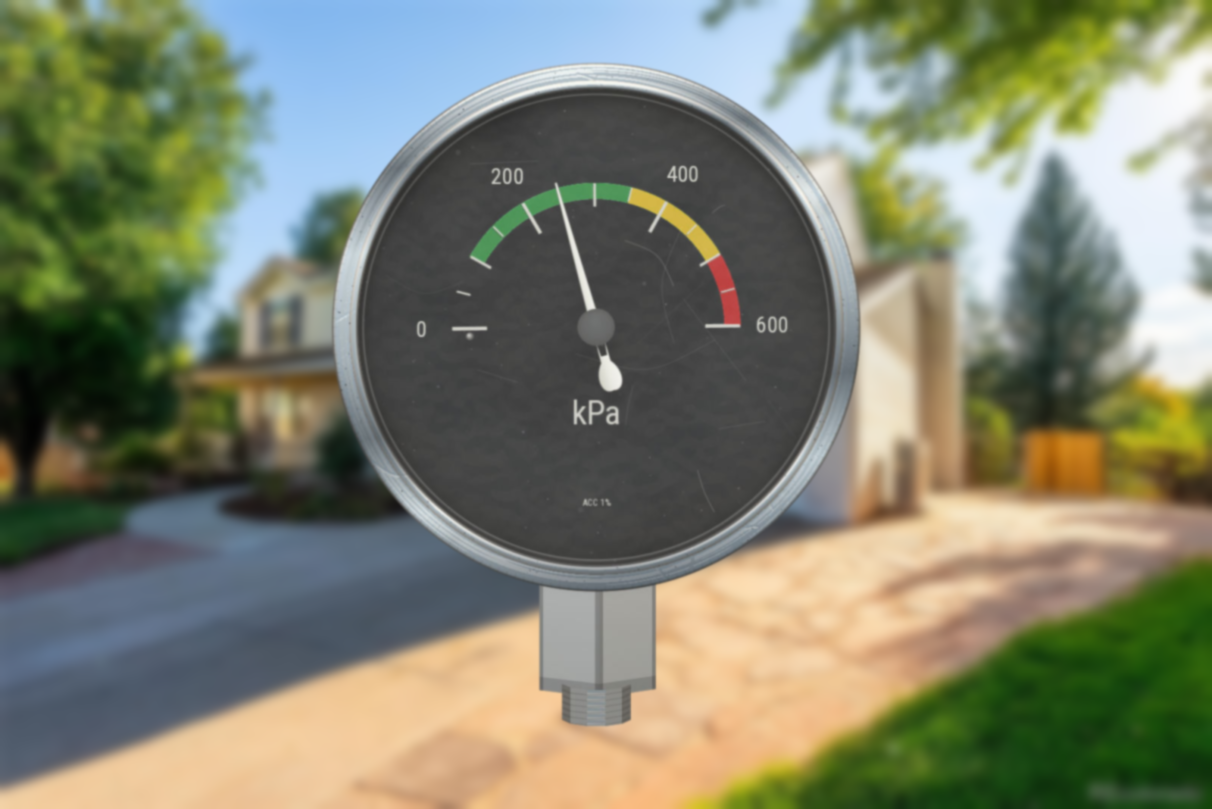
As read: kPa 250
